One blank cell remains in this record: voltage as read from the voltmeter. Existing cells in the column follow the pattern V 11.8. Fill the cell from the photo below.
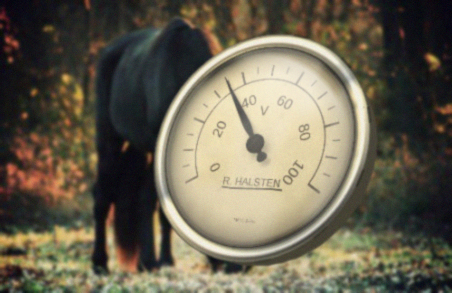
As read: V 35
